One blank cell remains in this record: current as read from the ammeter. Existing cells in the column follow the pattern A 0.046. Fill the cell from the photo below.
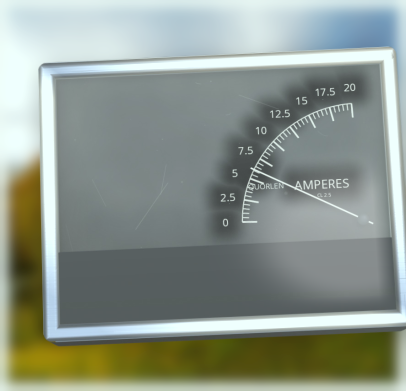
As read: A 6
